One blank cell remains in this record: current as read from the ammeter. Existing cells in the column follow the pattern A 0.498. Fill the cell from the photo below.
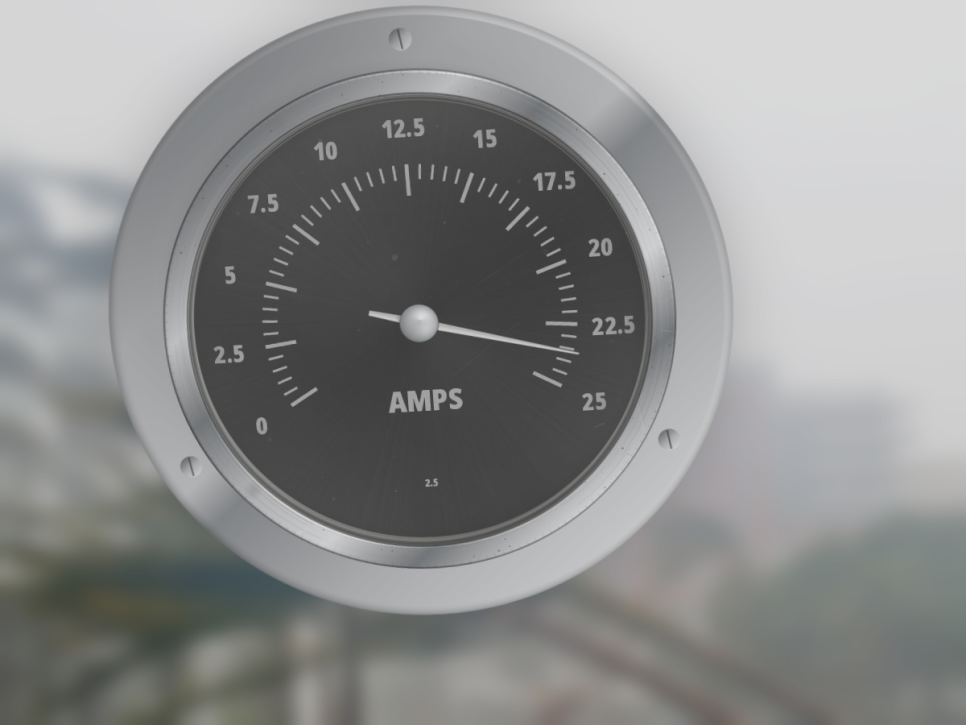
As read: A 23.5
